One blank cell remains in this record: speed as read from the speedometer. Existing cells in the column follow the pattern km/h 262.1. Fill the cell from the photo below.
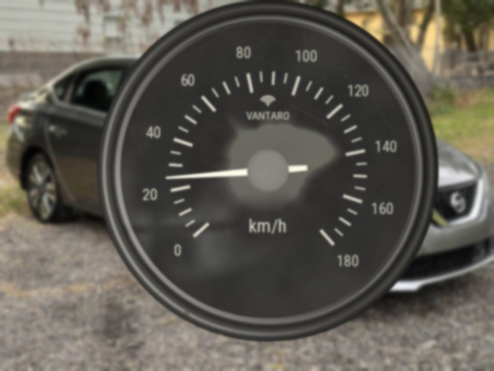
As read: km/h 25
